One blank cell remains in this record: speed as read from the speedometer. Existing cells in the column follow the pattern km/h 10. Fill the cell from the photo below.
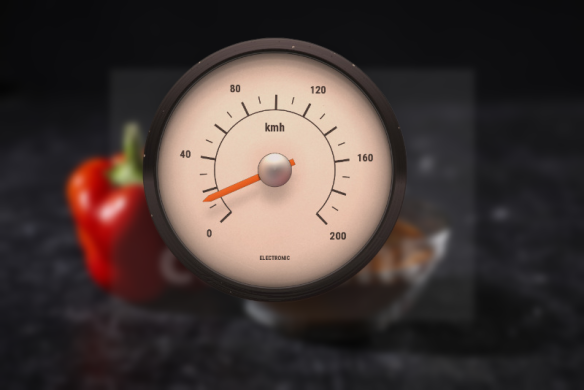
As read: km/h 15
